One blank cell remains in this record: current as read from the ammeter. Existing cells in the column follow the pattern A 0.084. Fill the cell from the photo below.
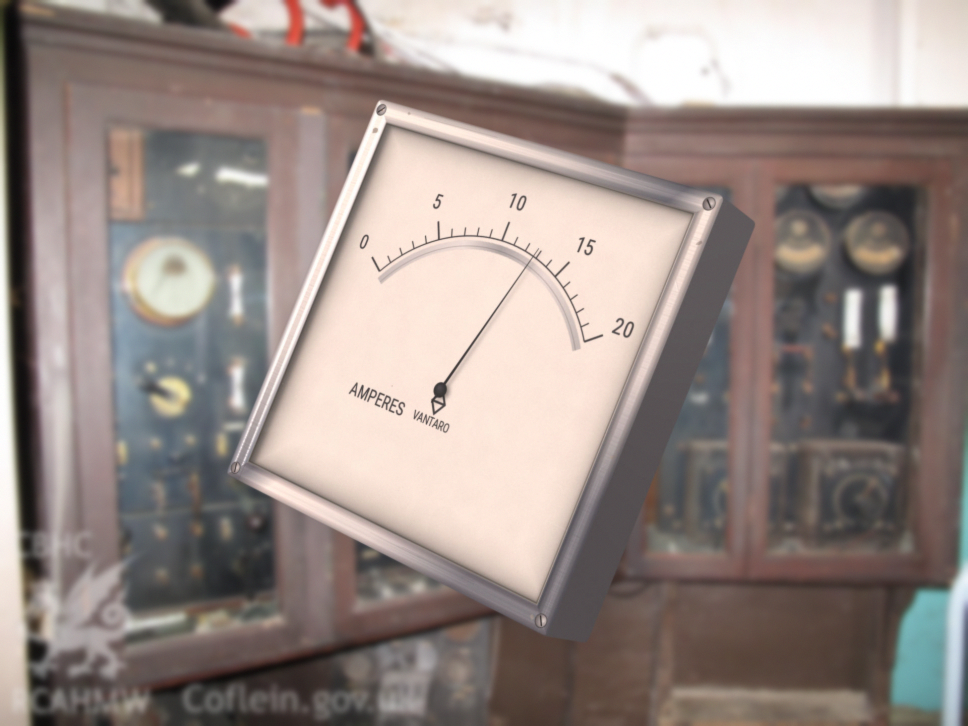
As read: A 13
